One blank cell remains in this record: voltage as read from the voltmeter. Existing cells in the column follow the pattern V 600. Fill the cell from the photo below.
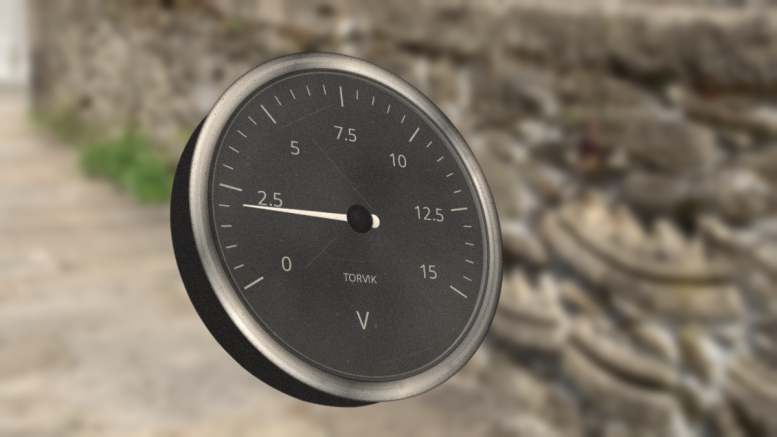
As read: V 2
